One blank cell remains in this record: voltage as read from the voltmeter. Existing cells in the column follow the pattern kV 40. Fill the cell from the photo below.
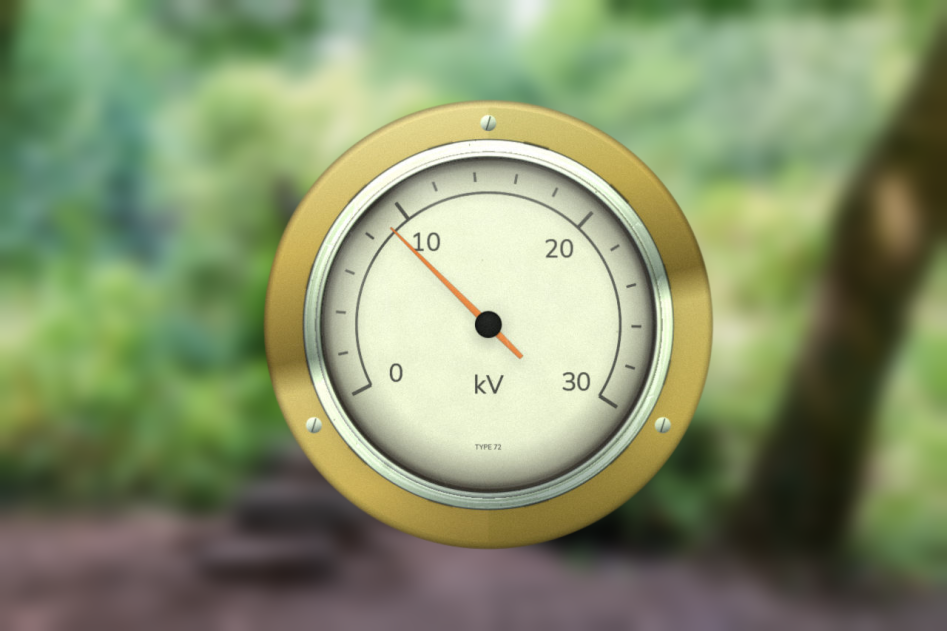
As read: kV 9
